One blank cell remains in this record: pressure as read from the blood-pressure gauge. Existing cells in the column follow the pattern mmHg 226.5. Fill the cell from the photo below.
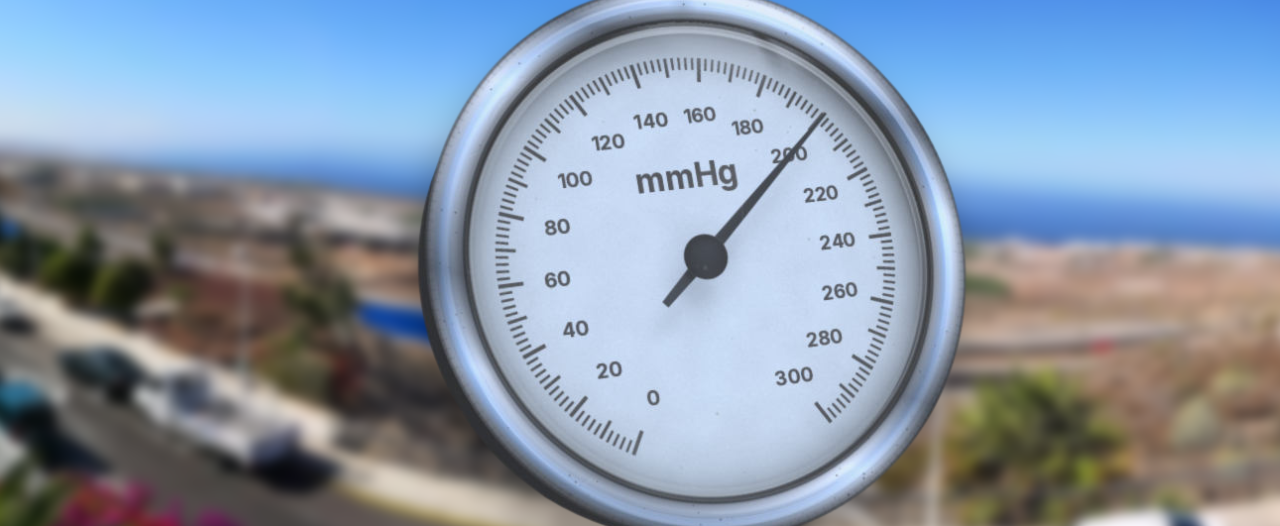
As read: mmHg 200
